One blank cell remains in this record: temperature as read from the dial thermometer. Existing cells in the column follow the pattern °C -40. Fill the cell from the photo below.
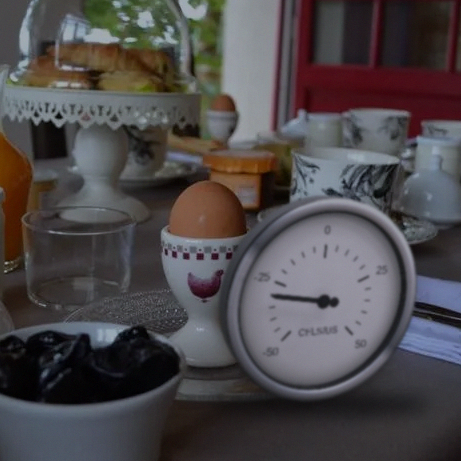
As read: °C -30
